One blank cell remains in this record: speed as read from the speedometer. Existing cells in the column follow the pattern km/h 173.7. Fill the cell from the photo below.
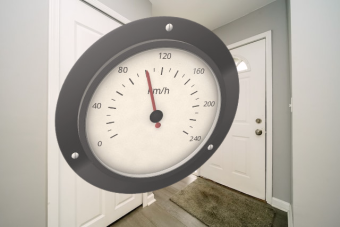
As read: km/h 100
